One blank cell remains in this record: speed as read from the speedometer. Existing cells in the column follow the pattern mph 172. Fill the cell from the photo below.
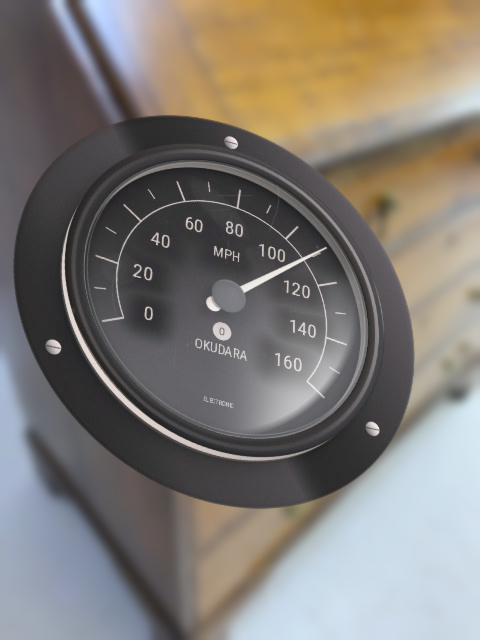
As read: mph 110
